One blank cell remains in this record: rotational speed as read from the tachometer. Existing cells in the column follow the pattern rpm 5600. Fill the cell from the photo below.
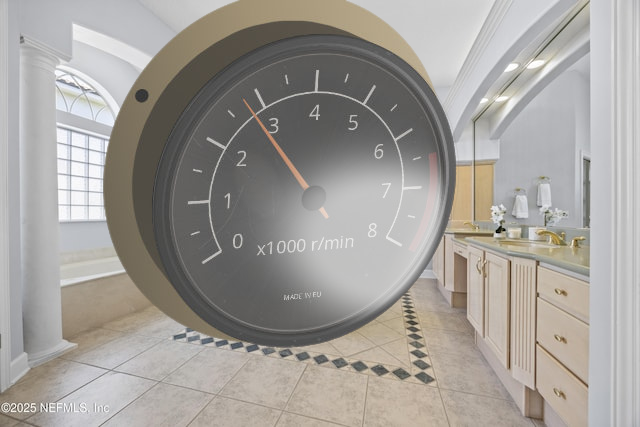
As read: rpm 2750
